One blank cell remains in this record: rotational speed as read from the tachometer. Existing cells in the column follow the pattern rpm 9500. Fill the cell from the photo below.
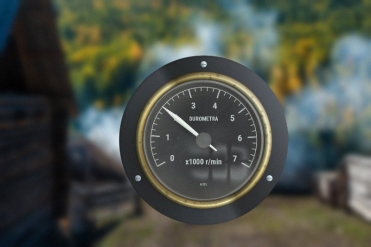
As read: rpm 2000
